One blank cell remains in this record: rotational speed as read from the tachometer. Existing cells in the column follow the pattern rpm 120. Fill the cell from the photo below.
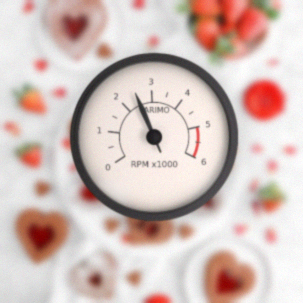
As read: rpm 2500
